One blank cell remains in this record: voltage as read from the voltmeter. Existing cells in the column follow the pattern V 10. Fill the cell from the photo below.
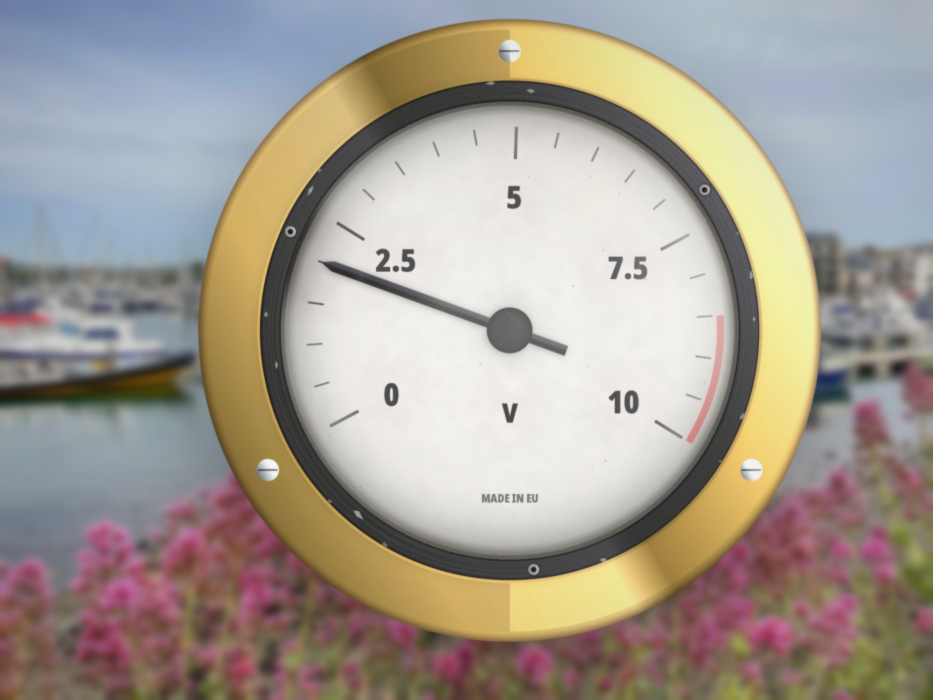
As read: V 2
